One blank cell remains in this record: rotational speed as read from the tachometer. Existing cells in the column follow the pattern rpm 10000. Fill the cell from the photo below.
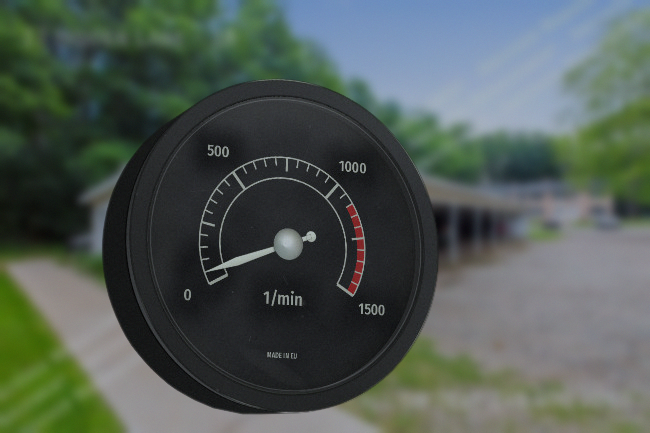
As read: rpm 50
